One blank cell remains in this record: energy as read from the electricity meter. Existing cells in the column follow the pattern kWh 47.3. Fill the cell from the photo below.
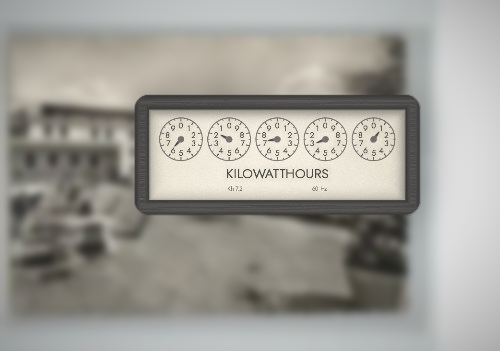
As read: kWh 61731
